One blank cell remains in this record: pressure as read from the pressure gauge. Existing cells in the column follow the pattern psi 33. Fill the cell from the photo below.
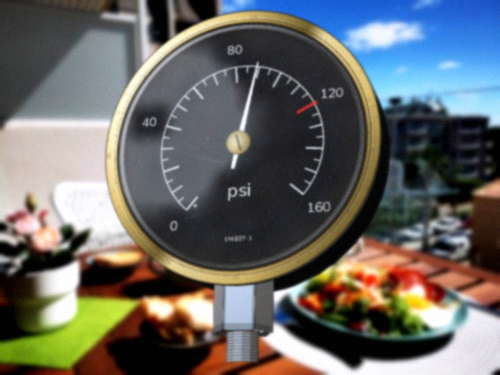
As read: psi 90
